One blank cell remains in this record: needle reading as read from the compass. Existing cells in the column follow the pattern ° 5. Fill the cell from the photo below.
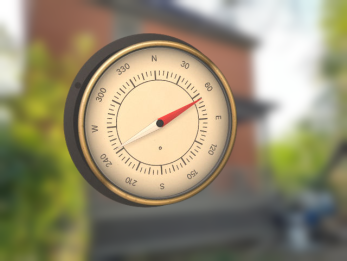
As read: ° 65
